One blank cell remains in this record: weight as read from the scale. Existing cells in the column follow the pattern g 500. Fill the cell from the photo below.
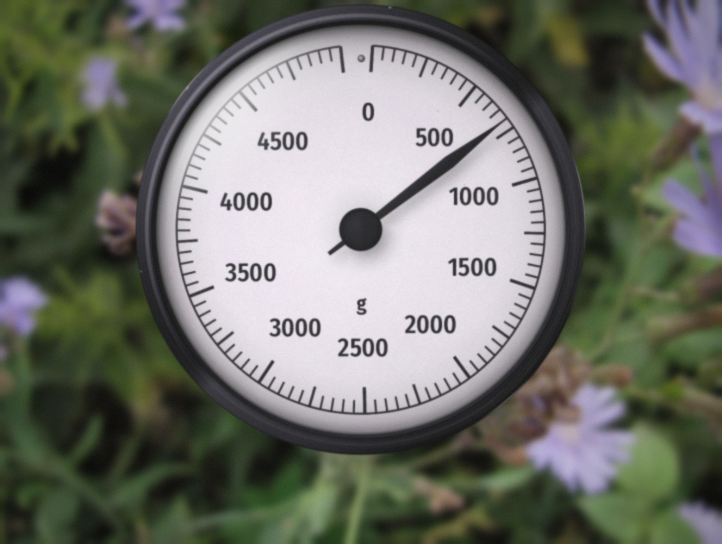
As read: g 700
